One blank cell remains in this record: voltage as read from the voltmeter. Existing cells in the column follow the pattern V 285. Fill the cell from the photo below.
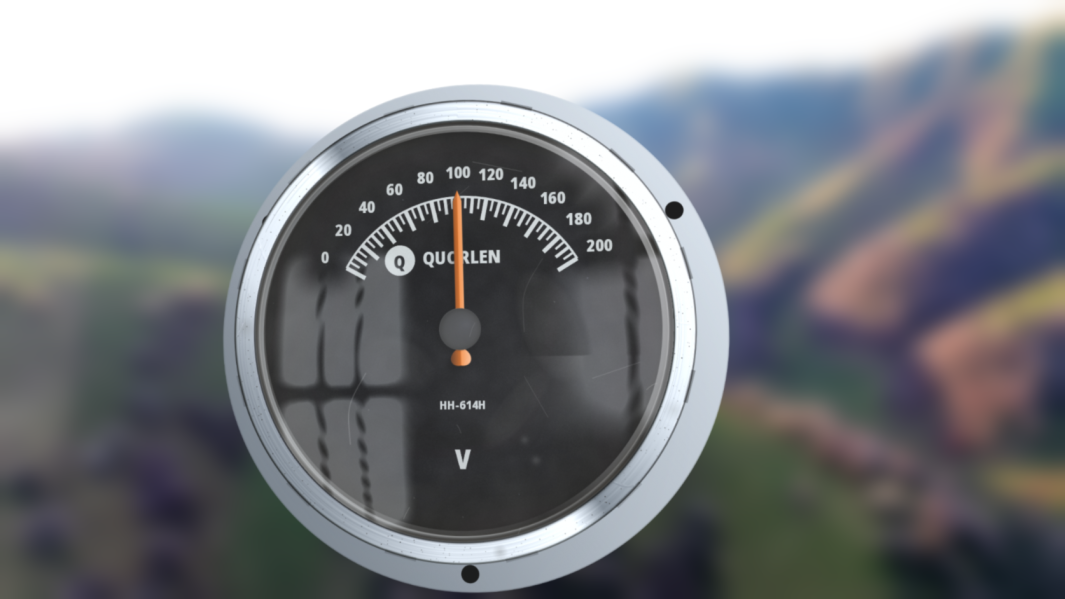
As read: V 100
